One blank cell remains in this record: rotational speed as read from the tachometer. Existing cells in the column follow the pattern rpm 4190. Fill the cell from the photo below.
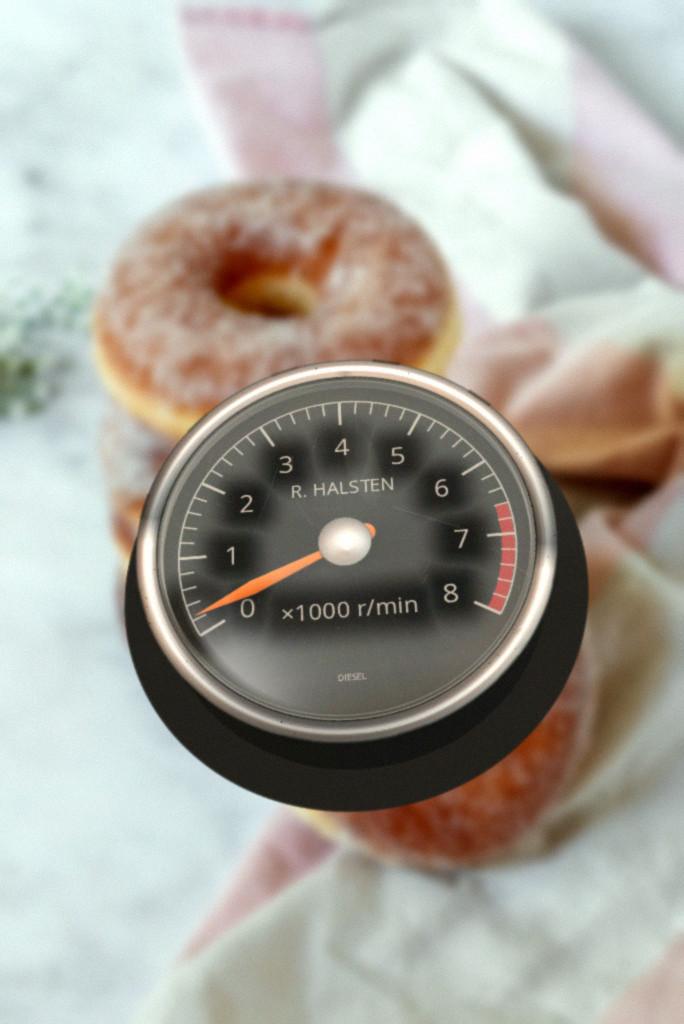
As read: rpm 200
